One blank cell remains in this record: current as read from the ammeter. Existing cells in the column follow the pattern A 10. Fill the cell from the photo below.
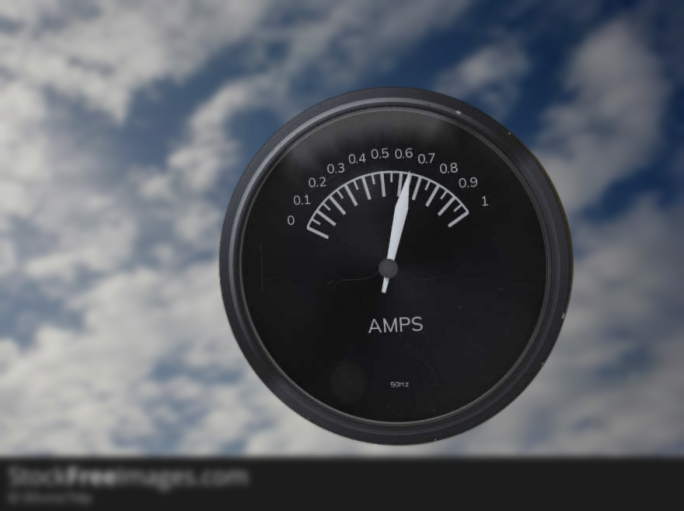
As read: A 0.65
